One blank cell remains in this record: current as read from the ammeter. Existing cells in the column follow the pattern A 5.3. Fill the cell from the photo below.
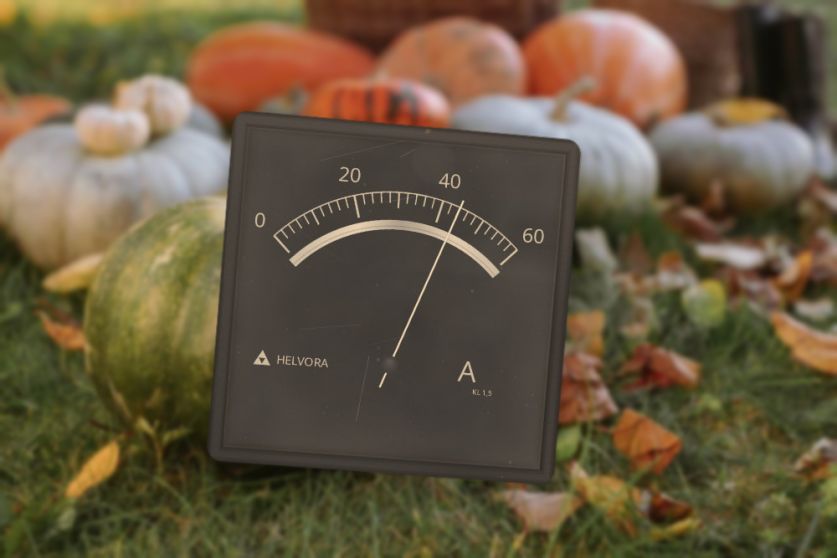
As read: A 44
